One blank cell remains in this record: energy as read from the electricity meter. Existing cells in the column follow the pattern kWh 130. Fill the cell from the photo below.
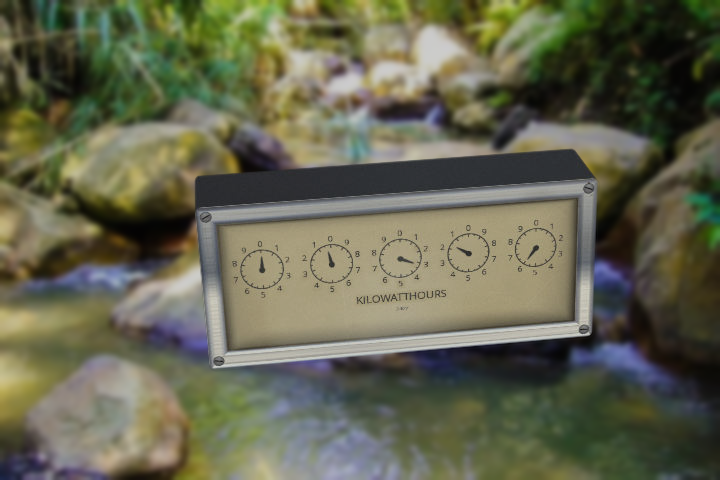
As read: kWh 316
